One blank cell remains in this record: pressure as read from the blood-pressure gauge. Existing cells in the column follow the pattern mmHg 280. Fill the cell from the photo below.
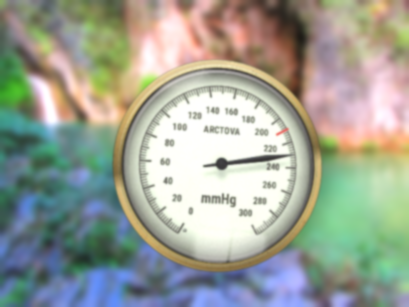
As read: mmHg 230
